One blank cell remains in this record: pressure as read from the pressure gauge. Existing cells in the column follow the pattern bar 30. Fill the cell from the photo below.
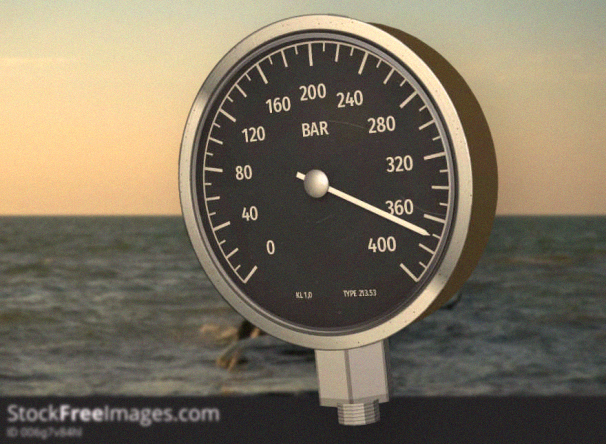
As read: bar 370
